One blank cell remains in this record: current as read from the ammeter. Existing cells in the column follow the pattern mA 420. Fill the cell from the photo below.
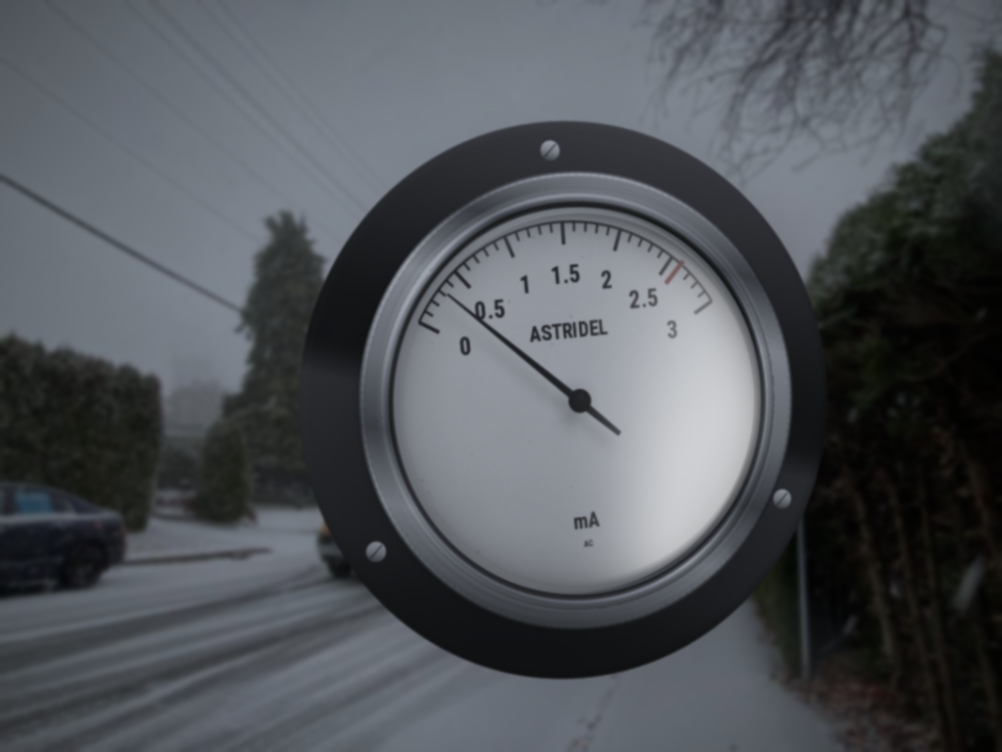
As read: mA 0.3
